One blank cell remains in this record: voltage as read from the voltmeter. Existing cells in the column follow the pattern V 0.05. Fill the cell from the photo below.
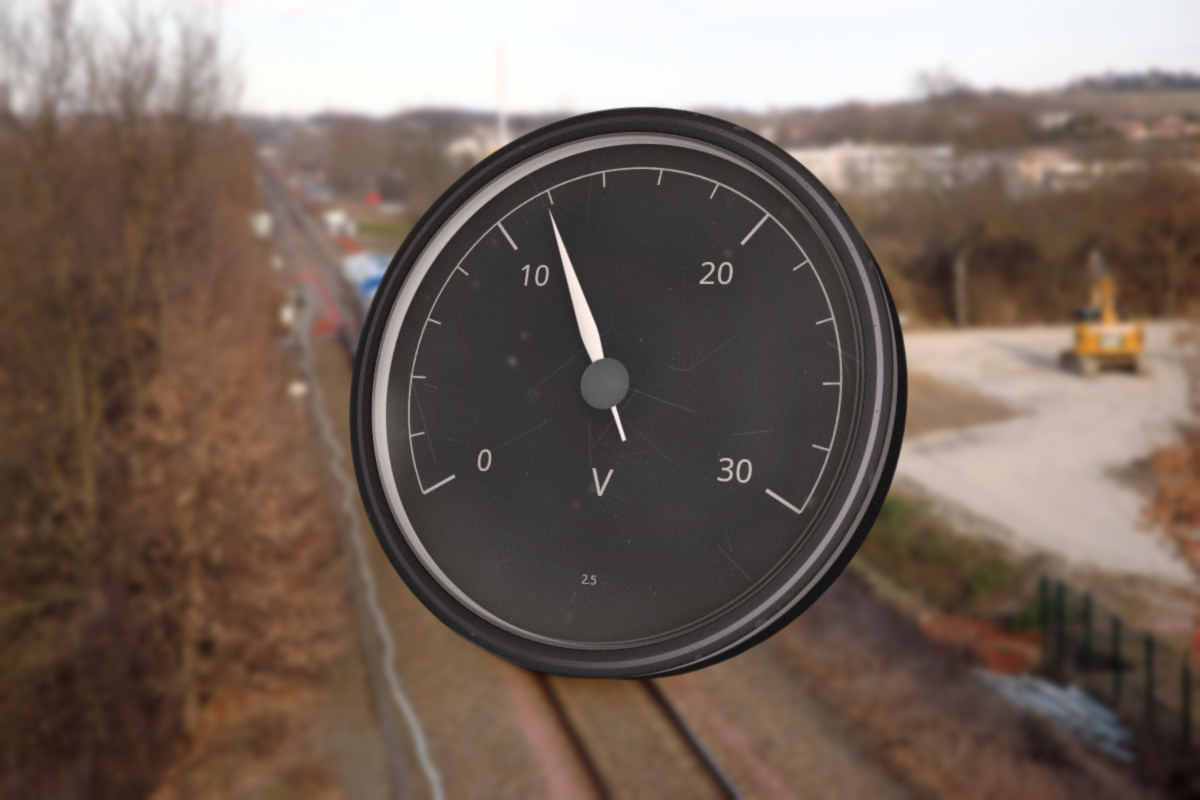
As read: V 12
